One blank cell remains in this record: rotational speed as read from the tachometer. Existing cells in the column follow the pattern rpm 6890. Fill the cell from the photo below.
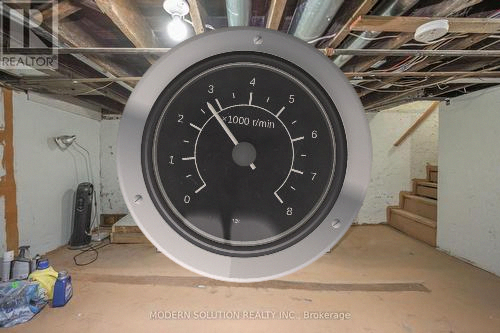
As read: rpm 2750
